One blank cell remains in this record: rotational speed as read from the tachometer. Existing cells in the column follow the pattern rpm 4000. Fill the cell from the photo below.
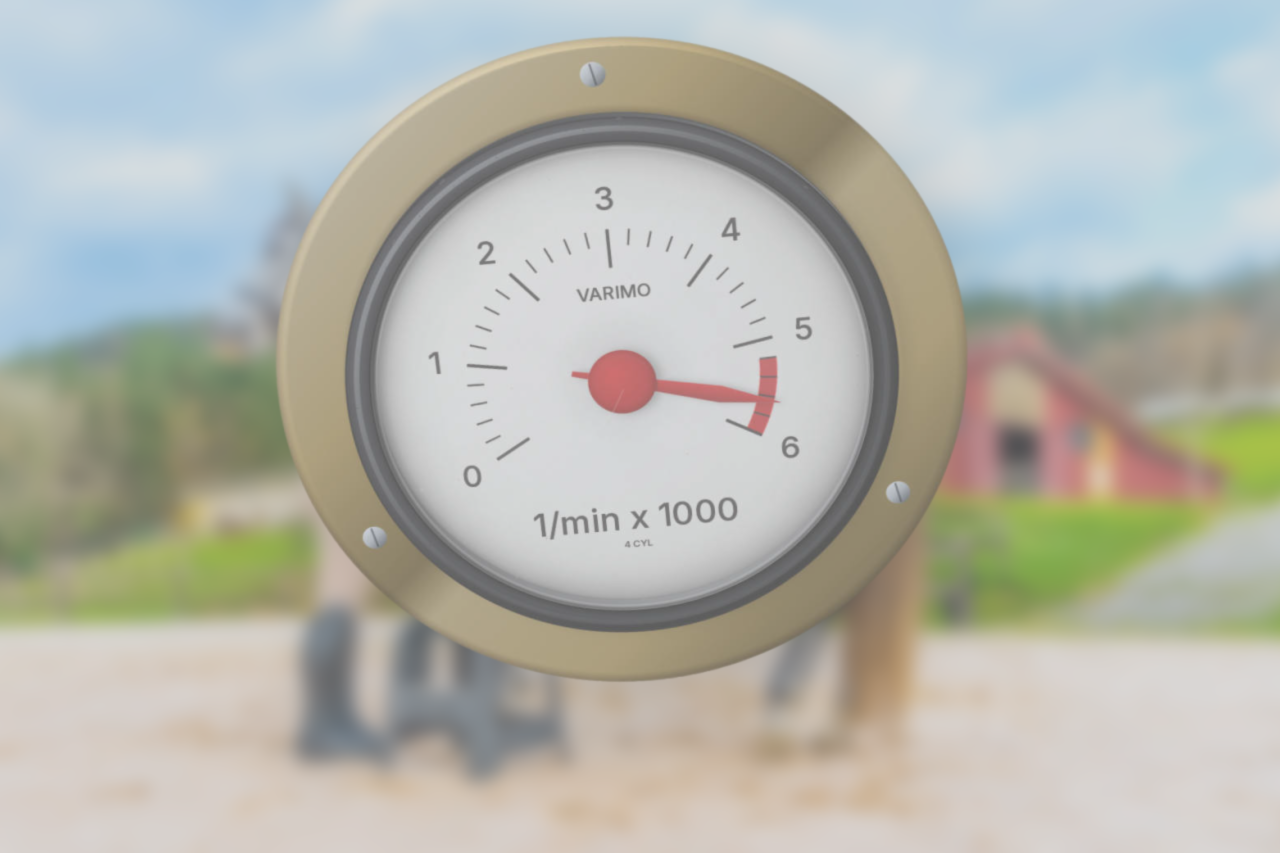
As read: rpm 5600
